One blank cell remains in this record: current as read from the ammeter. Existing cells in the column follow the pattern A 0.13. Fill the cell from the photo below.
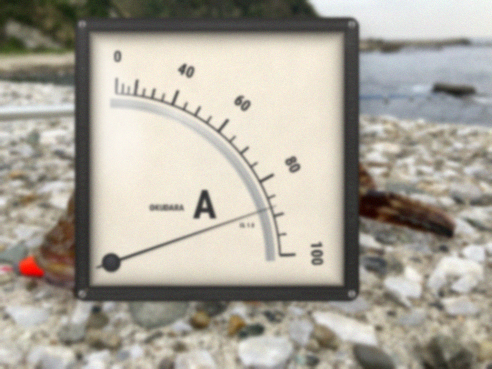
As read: A 87.5
